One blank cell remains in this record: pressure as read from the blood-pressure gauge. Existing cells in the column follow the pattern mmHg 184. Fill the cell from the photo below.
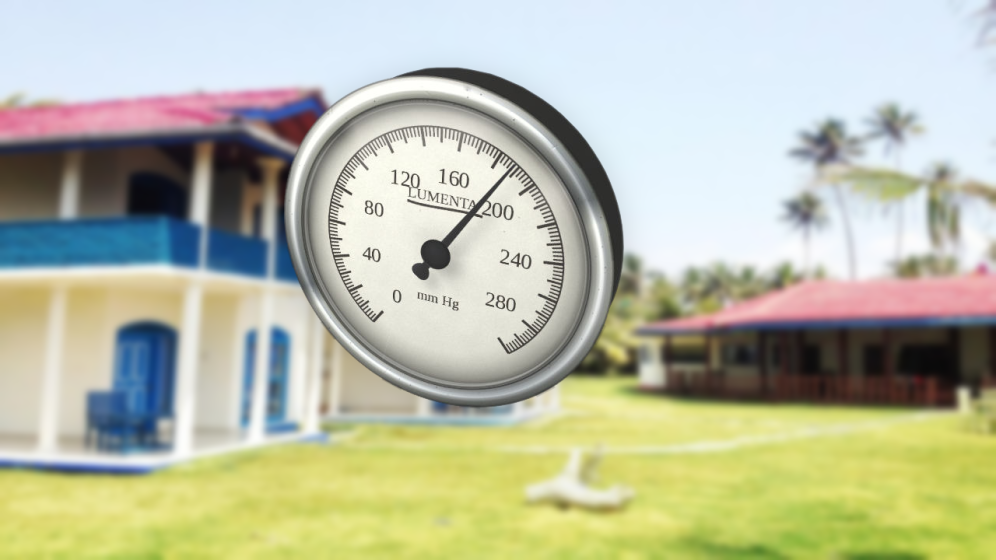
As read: mmHg 188
